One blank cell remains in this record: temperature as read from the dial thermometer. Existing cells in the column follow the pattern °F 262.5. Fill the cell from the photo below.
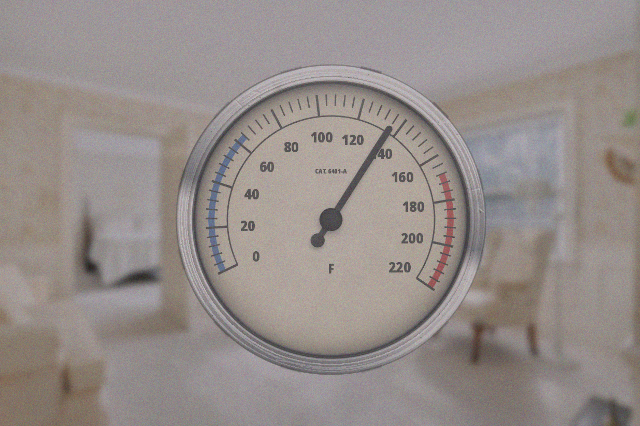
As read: °F 136
